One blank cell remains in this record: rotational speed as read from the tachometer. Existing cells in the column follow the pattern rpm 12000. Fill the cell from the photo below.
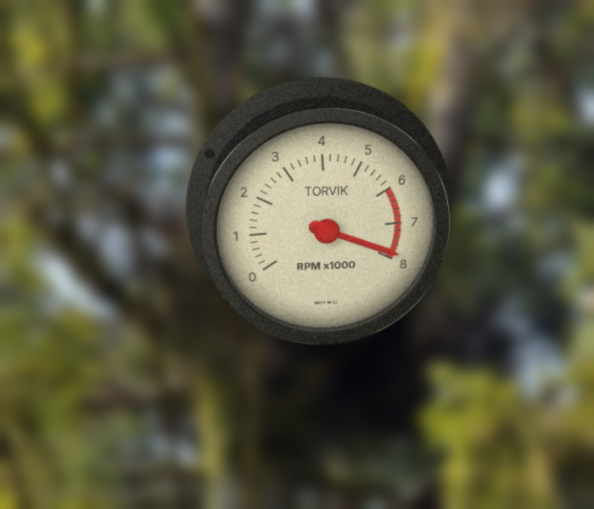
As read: rpm 7800
